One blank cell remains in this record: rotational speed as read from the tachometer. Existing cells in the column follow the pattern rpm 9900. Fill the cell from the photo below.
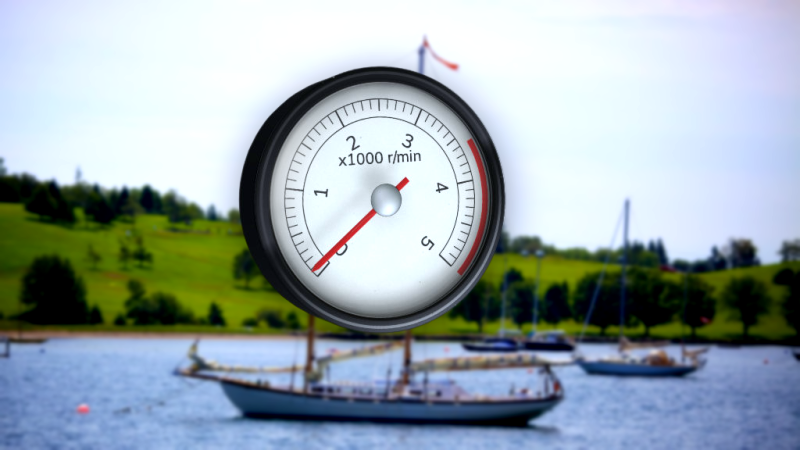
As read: rpm 100
